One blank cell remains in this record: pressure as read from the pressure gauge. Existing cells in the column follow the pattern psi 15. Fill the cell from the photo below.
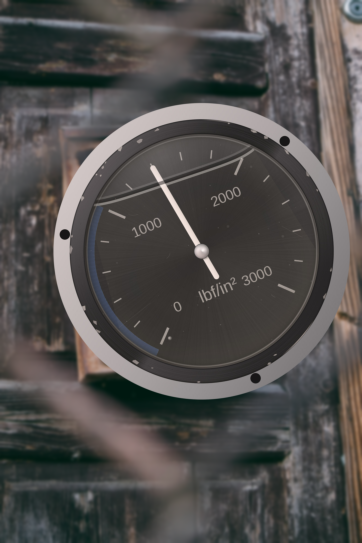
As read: psi 1400
